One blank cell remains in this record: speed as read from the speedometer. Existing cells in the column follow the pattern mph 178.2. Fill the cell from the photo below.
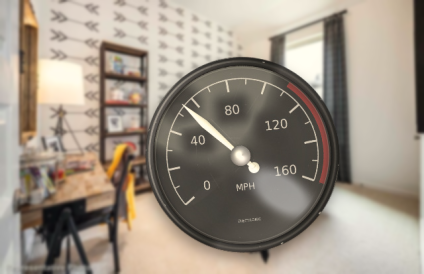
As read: mph 55
